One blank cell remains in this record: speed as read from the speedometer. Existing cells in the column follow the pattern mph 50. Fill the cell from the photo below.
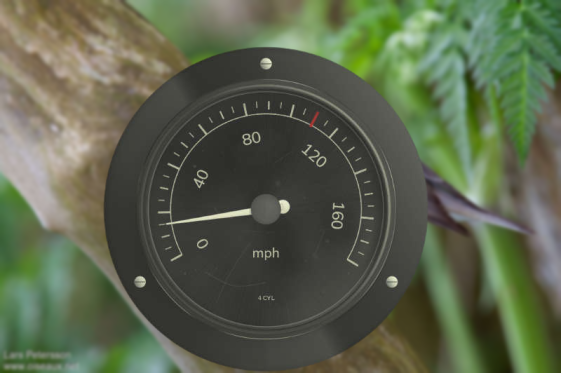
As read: mph 15
